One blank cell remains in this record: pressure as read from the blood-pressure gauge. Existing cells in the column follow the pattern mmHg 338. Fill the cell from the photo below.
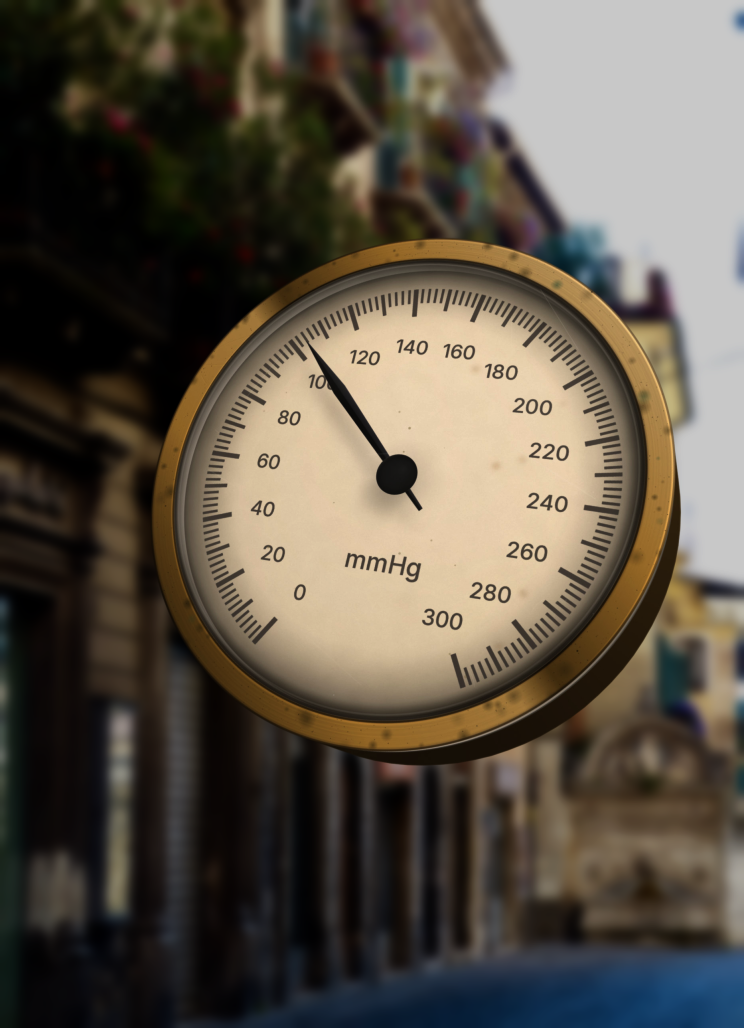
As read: mmHg 104
